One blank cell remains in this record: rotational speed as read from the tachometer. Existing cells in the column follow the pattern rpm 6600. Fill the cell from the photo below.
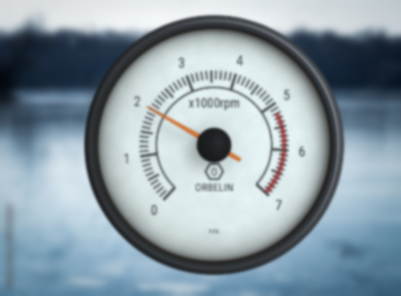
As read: rpm 2000
